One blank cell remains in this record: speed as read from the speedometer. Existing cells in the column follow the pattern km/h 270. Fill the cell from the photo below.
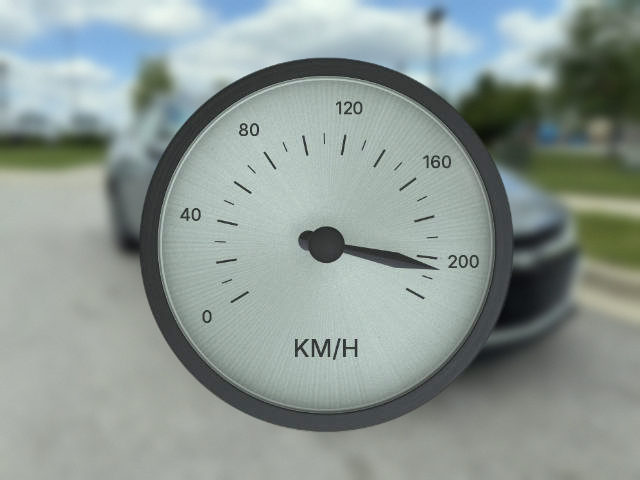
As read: km/h 205
